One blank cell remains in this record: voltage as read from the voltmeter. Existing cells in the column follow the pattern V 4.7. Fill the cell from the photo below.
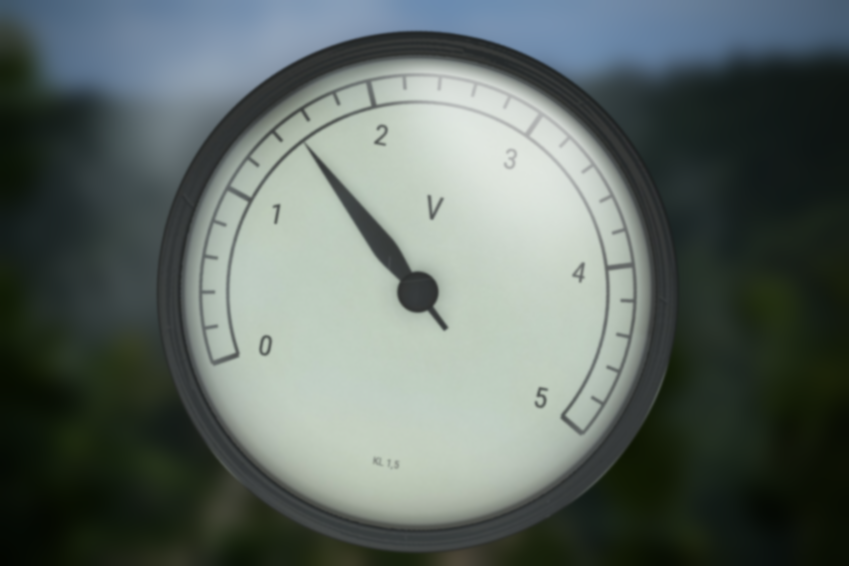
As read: V 1.5
